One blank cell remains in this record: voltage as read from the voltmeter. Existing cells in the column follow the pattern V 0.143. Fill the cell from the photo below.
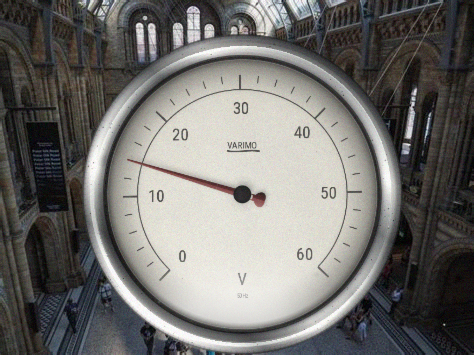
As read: V 14
